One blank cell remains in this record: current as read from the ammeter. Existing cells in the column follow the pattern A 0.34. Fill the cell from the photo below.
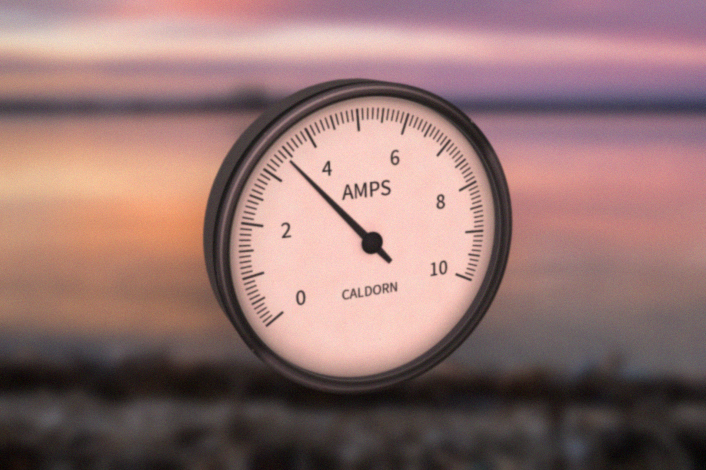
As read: A 3.4
